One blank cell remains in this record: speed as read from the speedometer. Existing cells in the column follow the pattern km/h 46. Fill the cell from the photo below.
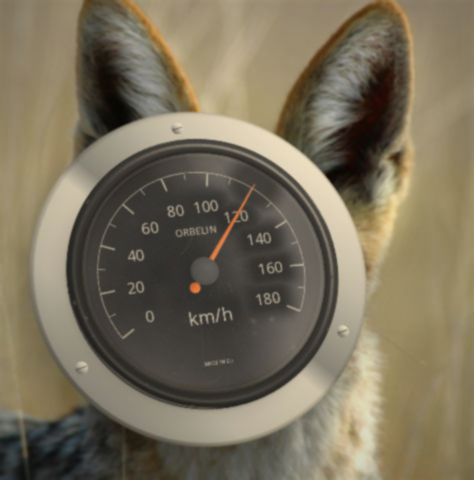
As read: km/h 120
